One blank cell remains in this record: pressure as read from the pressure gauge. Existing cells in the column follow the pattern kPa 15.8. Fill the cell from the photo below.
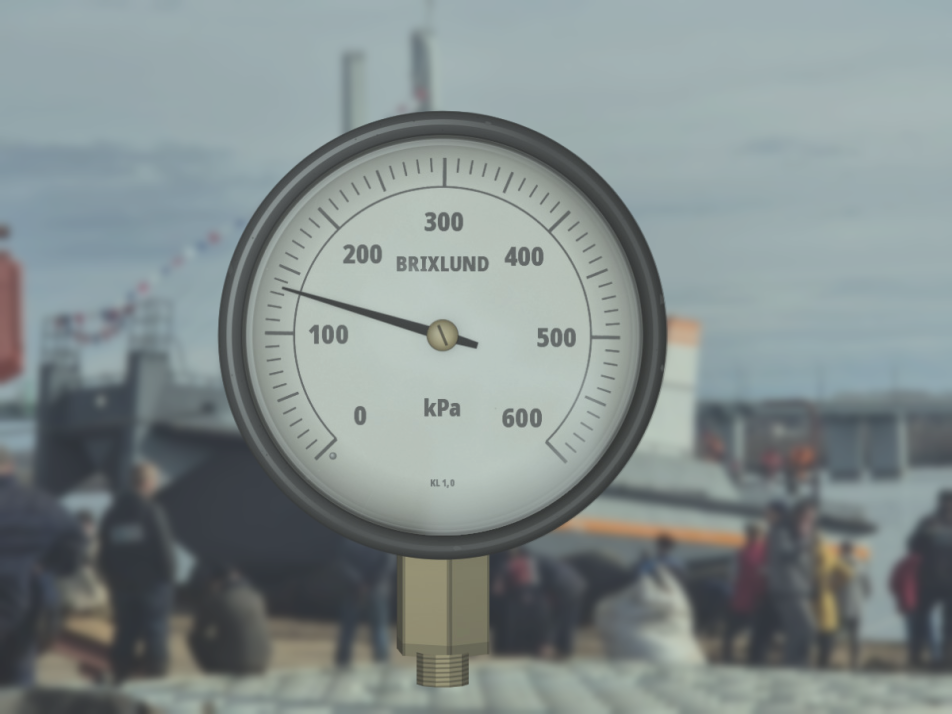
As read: kPa 135
